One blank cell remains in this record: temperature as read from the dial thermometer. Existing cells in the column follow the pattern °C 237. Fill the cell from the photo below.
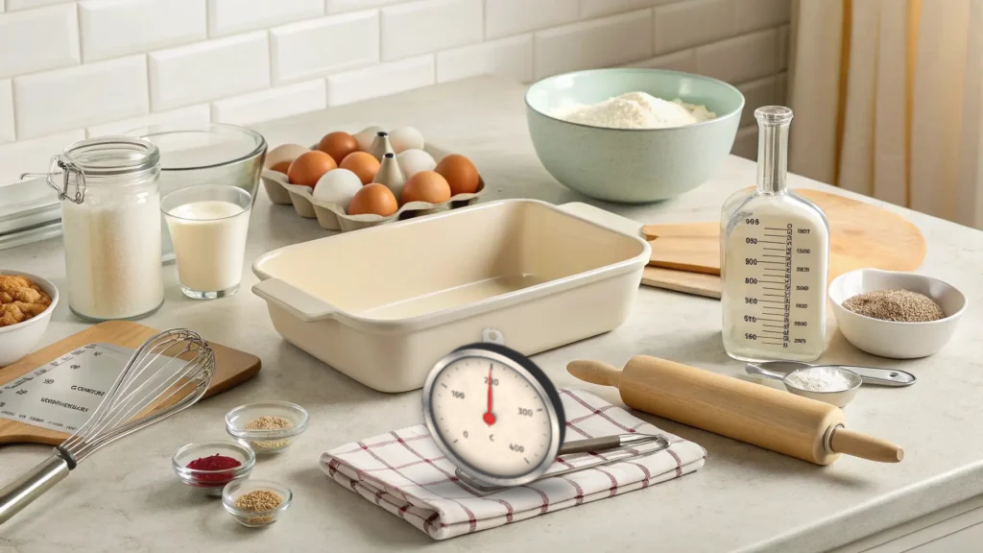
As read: °C 200
